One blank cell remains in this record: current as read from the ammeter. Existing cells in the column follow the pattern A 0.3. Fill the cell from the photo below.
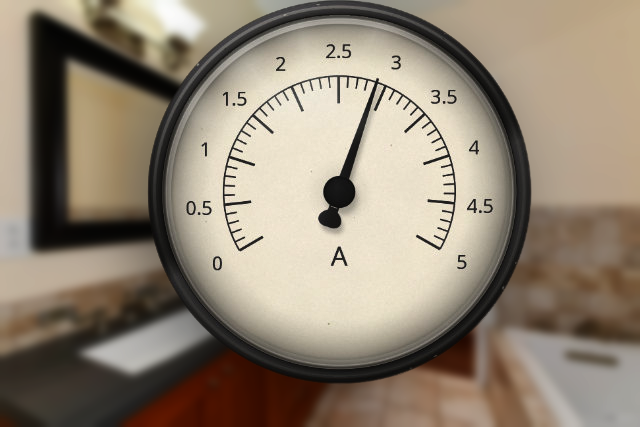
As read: A 2.9
